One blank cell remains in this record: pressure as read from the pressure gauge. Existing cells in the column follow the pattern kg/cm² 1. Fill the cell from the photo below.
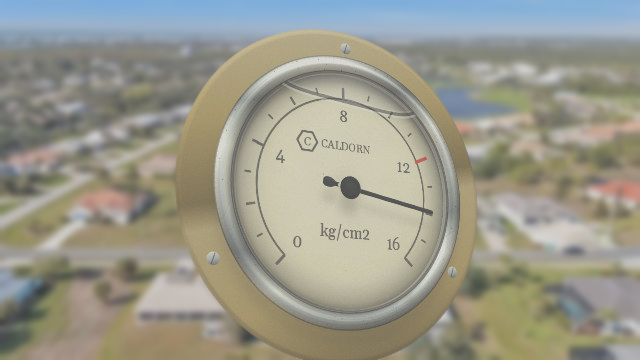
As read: kg/cm² 14
